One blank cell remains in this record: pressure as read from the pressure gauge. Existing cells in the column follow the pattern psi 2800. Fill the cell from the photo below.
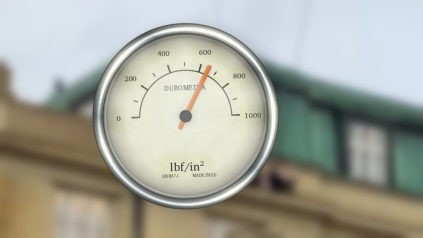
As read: psi 650
